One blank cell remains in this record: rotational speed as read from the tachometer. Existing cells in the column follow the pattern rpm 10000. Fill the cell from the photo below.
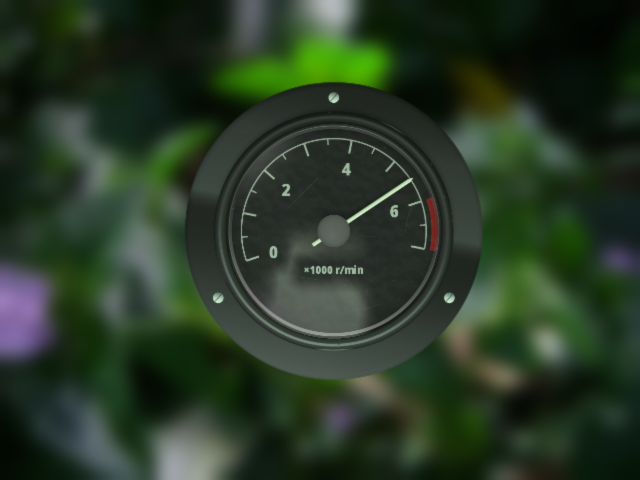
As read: rpm 5500
